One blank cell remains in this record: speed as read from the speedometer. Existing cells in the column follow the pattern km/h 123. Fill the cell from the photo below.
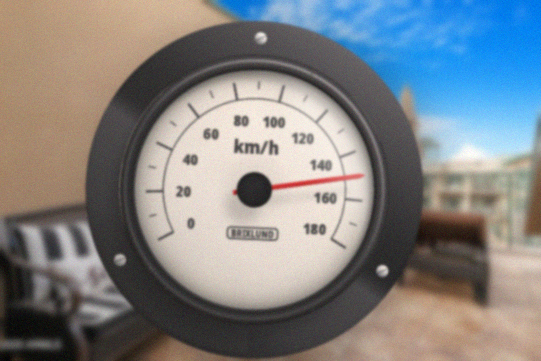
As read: km/h 150
